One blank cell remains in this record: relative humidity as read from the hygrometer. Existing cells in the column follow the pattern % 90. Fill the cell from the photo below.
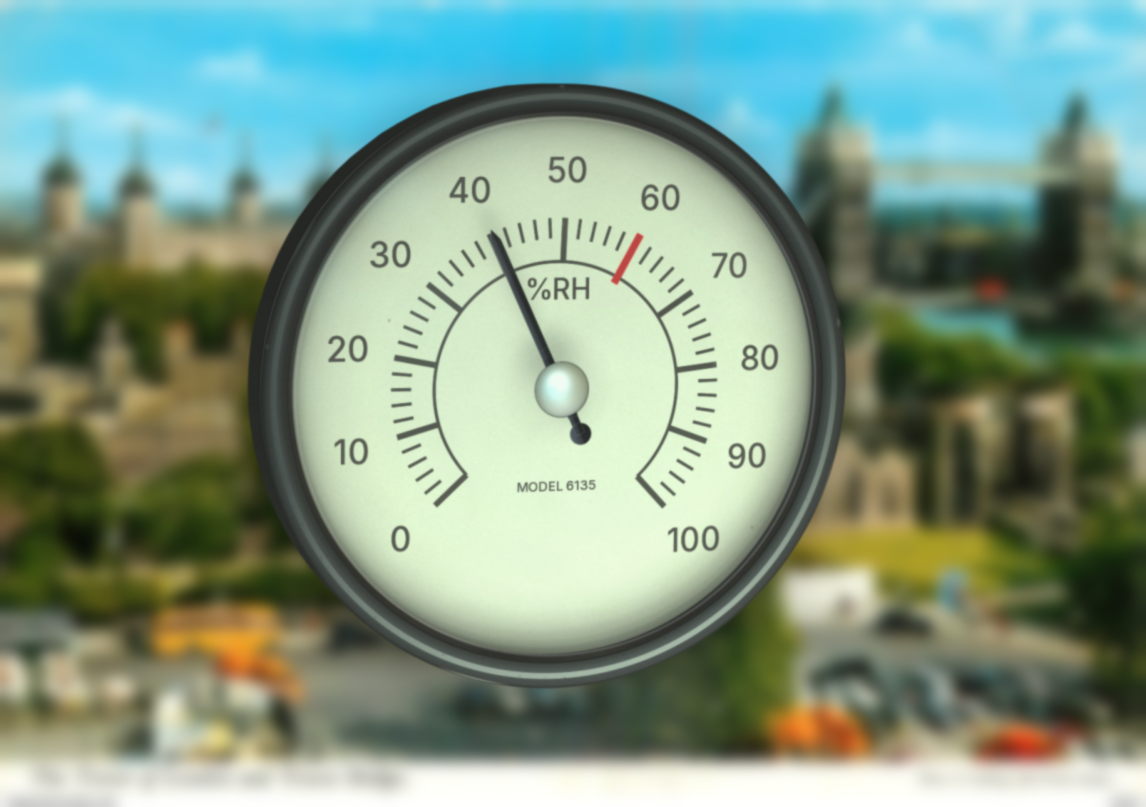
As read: % 40
